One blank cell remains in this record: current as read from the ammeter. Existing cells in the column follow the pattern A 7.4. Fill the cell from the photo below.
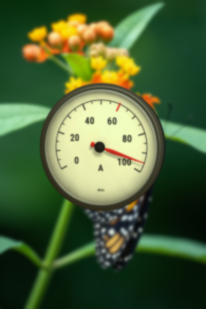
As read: A 95
